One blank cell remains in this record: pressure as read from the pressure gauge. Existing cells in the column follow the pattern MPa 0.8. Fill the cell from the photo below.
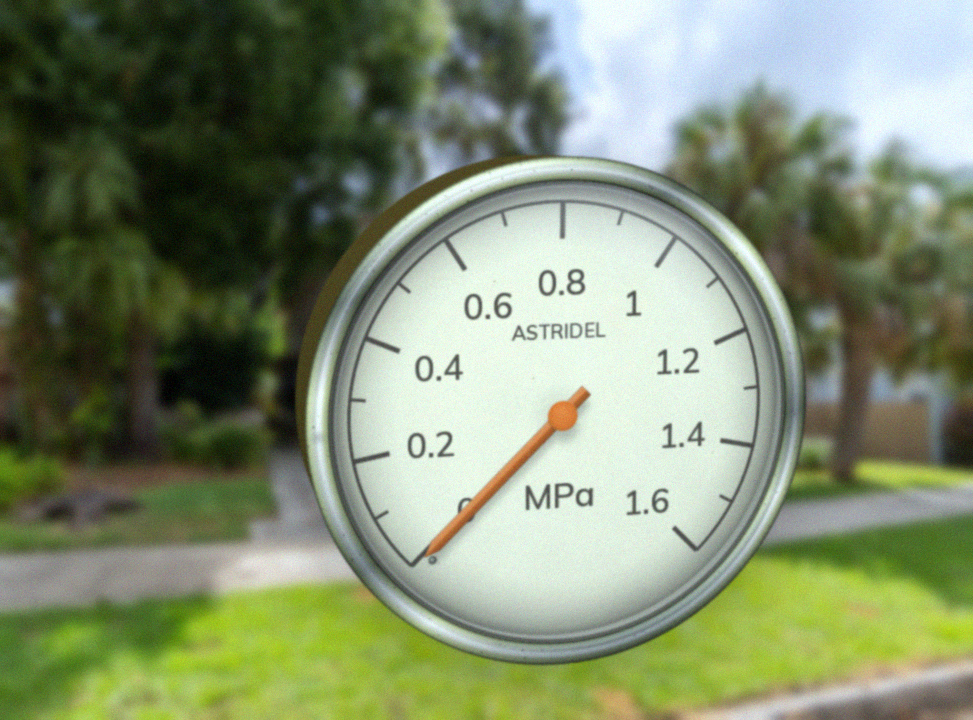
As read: MPa 0
